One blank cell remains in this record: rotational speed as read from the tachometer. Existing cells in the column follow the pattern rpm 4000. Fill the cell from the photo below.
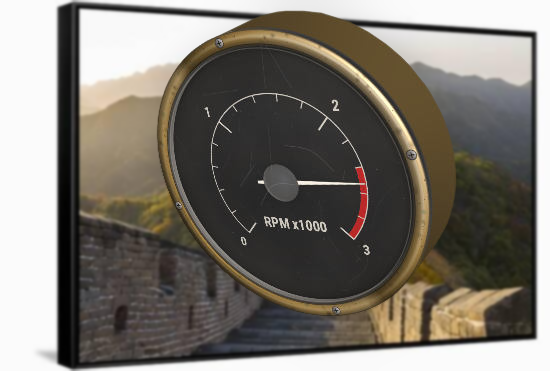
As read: rpm 2500
